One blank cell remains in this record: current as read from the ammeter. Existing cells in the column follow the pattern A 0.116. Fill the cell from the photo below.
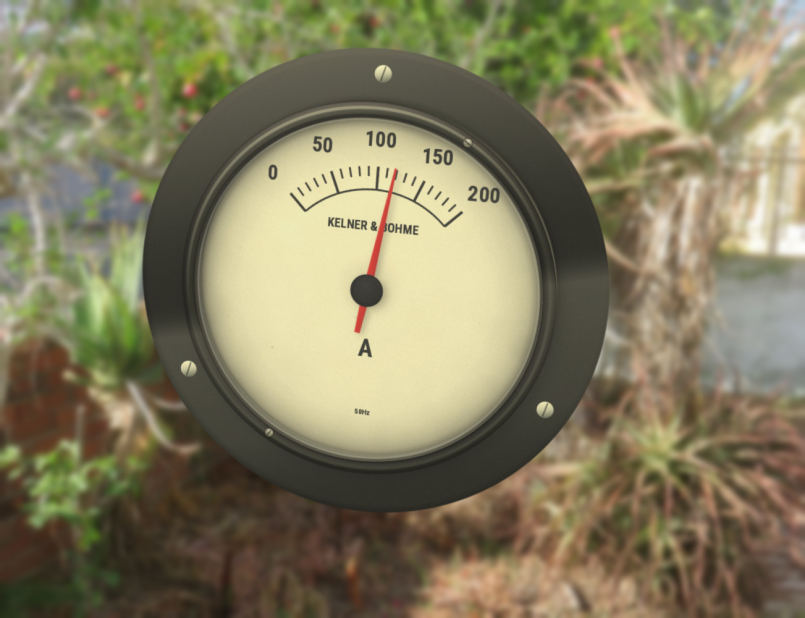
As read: A 120
